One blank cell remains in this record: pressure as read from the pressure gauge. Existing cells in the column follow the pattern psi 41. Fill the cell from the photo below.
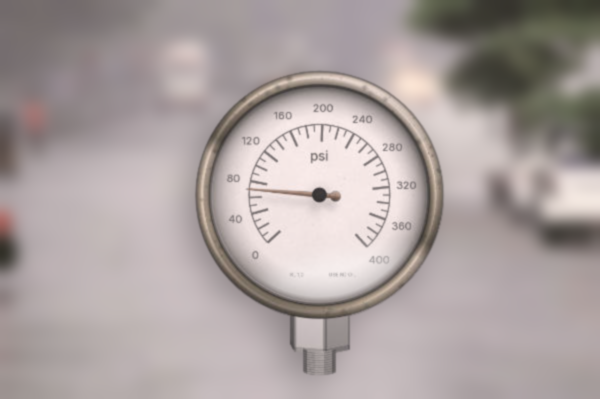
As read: psi 70
